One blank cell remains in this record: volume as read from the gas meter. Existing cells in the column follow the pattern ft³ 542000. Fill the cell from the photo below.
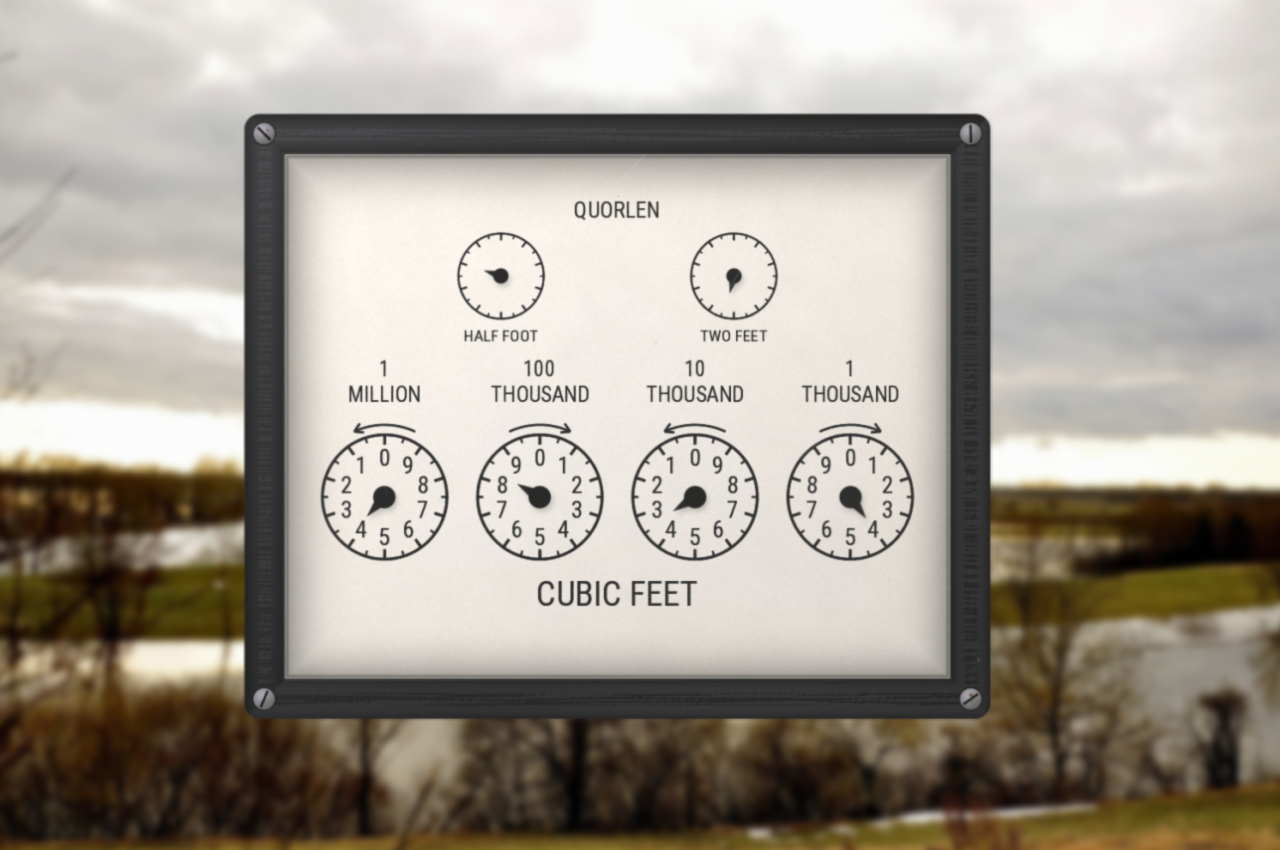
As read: ft³ 383400
